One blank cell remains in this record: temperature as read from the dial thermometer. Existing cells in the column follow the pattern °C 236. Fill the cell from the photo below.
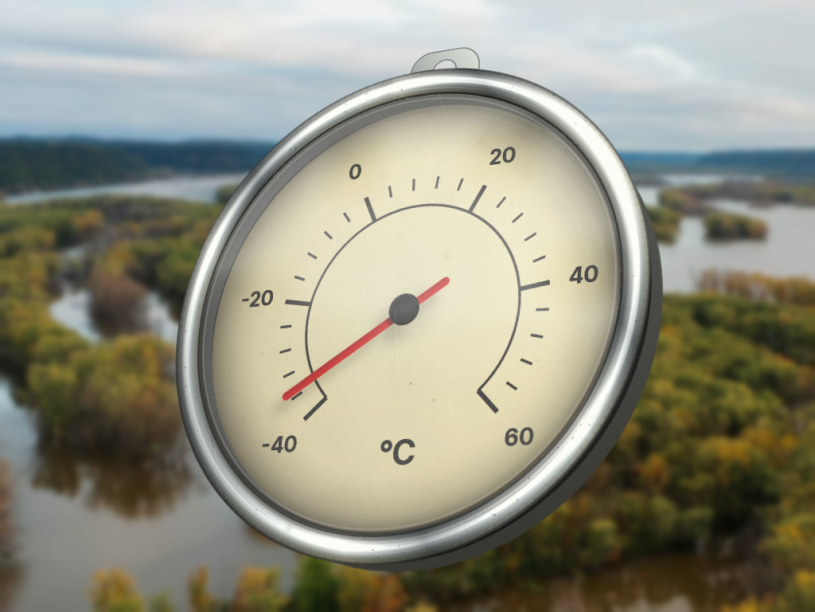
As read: °C -36
